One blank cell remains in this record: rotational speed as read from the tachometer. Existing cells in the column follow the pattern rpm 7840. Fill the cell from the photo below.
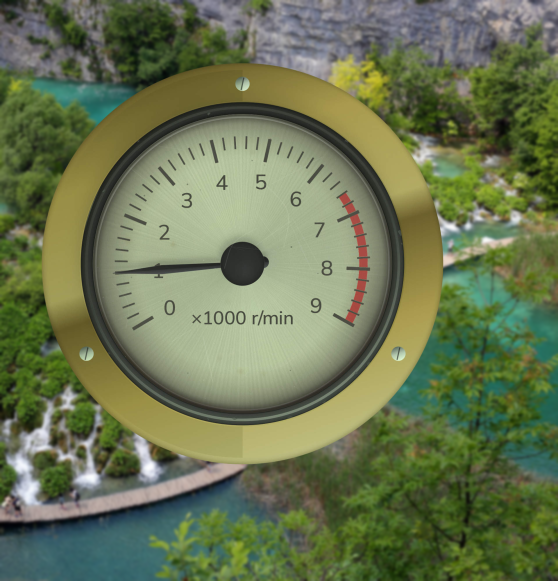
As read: rpm 1000
